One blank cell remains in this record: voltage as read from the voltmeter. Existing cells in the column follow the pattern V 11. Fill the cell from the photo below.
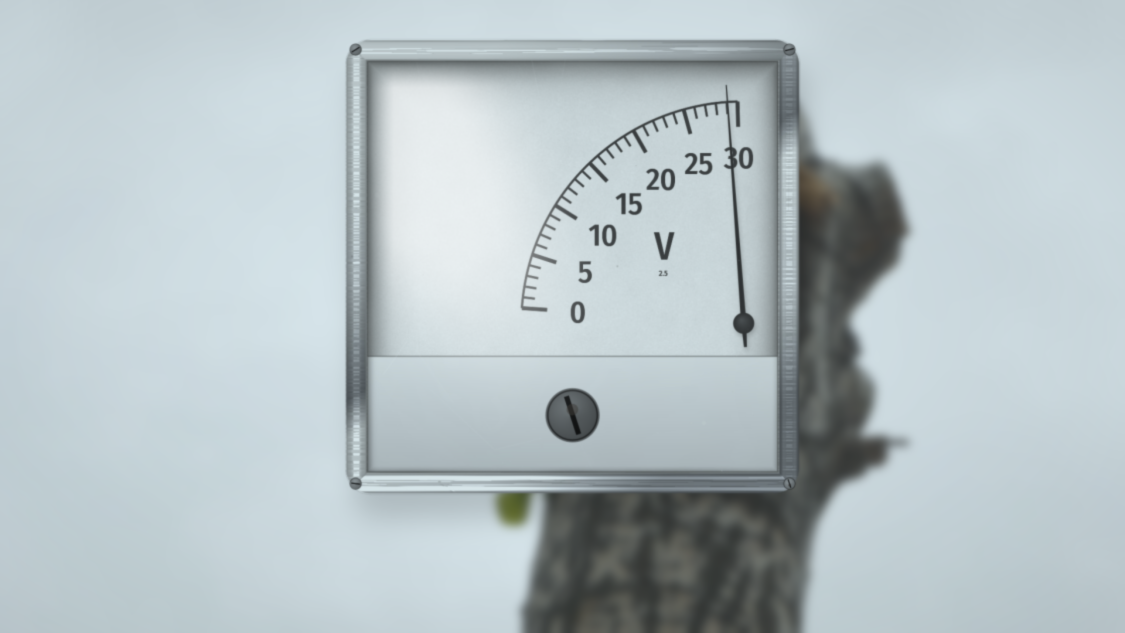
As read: V 29
